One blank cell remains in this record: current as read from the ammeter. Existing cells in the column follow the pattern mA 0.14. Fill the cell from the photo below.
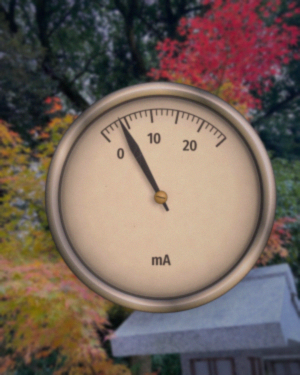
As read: mA 4
